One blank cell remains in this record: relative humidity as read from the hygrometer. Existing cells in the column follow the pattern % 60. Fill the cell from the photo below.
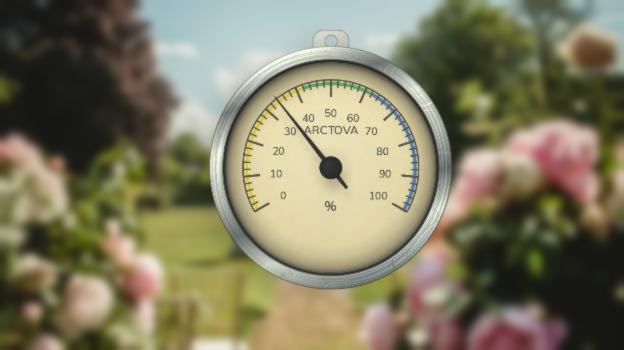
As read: % 34
